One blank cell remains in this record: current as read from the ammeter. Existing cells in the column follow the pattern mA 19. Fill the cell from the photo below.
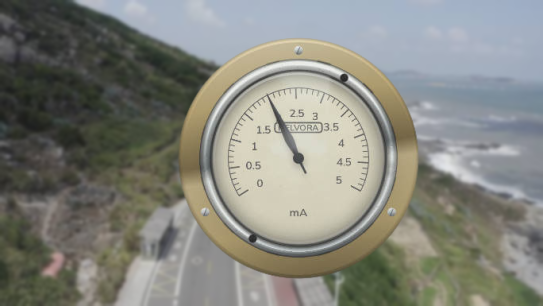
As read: mA 2
